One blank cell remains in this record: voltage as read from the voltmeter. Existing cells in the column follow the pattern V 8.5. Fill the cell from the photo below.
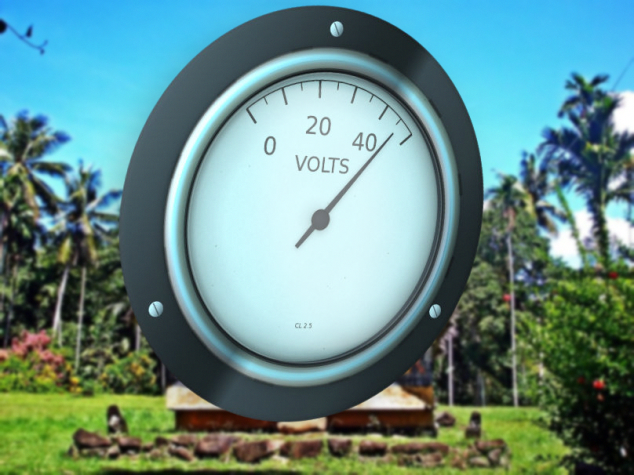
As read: V 45
